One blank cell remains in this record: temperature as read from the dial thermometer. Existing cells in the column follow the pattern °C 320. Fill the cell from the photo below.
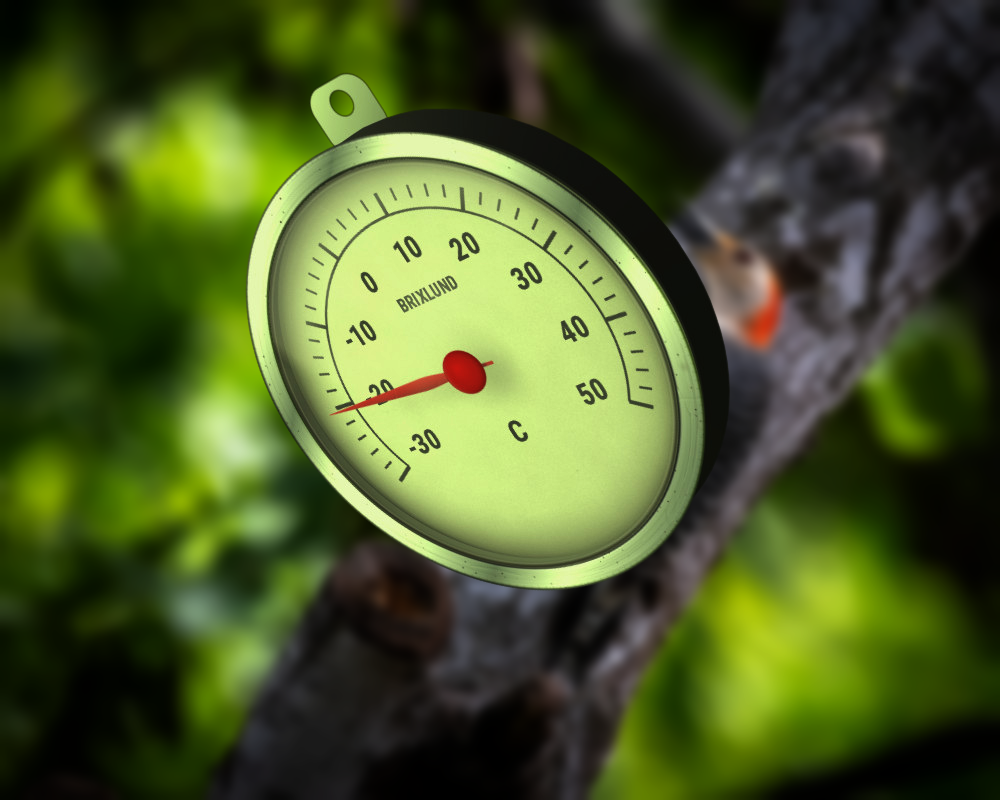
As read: °C -20
